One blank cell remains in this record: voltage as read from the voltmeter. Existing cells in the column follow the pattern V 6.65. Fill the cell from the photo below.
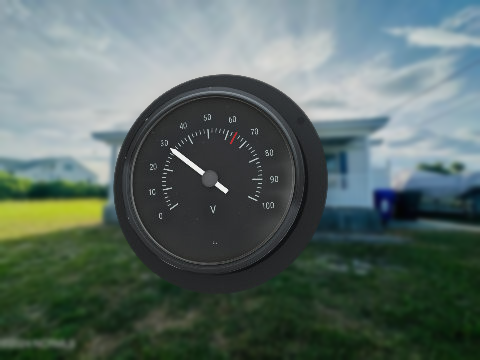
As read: V 30
